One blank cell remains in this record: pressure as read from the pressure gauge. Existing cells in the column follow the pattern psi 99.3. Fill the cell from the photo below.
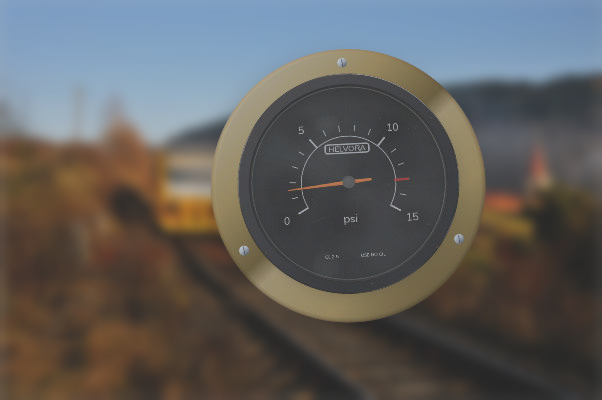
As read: psi 1.5
